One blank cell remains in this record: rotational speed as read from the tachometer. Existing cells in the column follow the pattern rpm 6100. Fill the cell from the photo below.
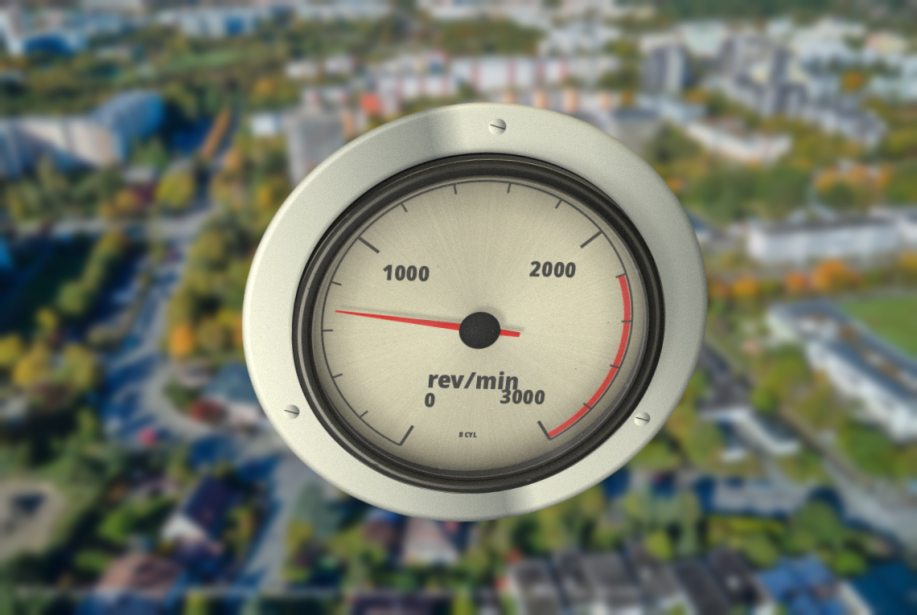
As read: rpm 700
